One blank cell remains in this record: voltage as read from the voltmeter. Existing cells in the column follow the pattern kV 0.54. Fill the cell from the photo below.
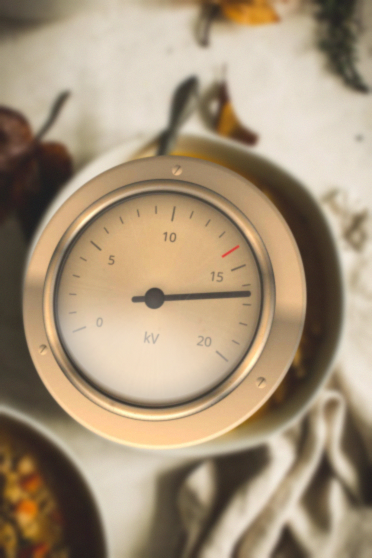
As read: kV 16.5
